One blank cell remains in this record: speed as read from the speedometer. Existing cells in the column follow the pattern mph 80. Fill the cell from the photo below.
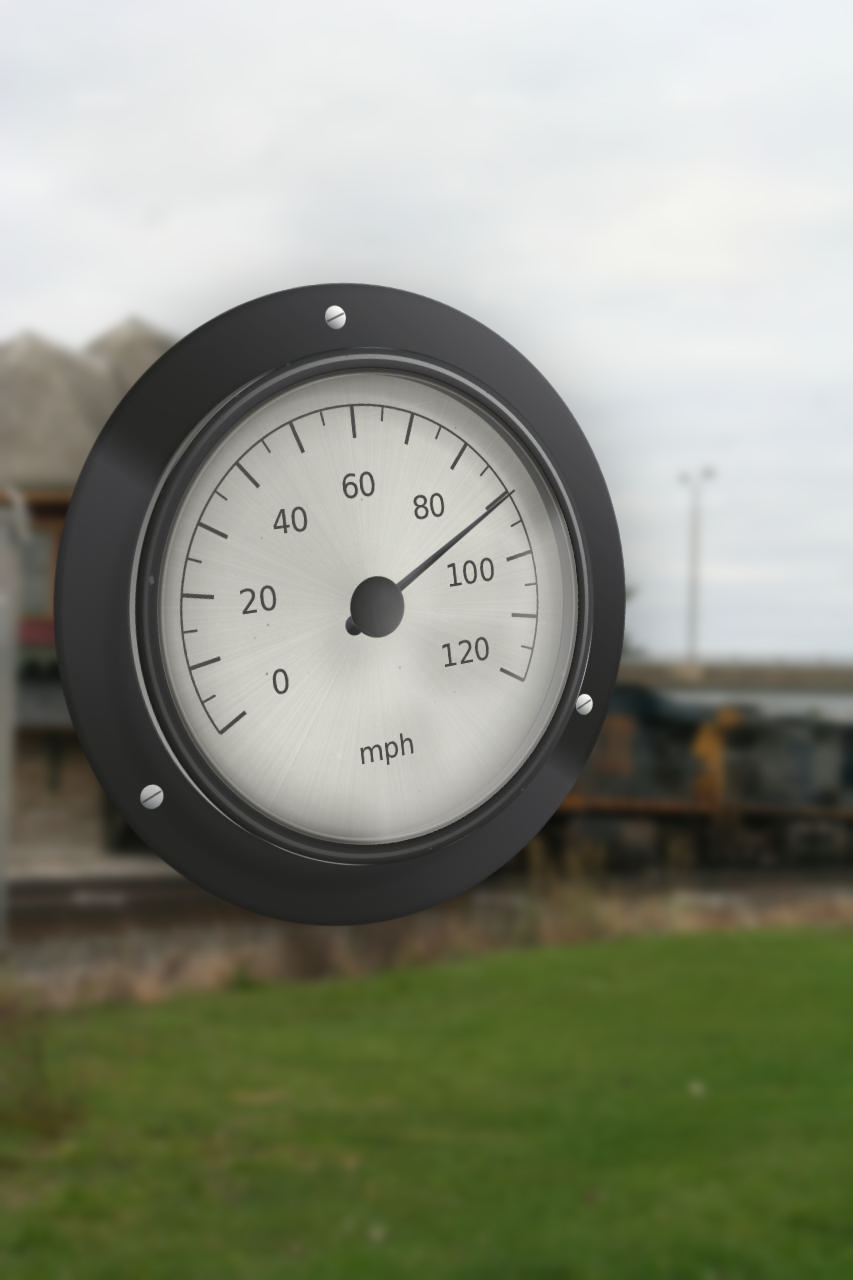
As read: mph 90
